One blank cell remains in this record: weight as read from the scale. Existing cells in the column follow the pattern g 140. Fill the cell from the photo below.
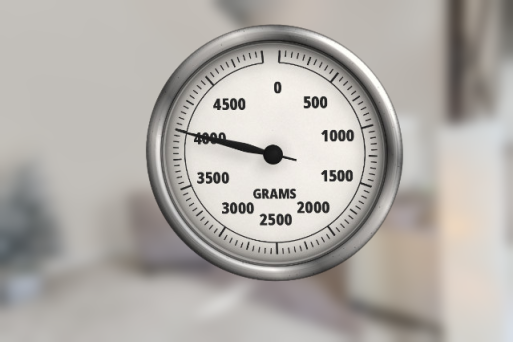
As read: g 4000
